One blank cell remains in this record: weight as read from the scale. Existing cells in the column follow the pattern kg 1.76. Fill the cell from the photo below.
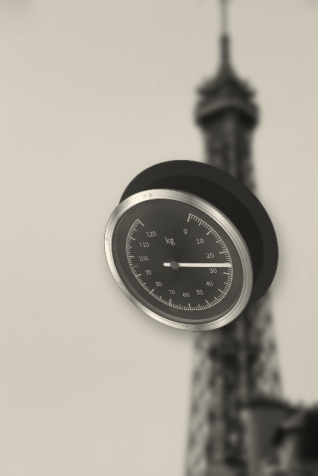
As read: kg 25
